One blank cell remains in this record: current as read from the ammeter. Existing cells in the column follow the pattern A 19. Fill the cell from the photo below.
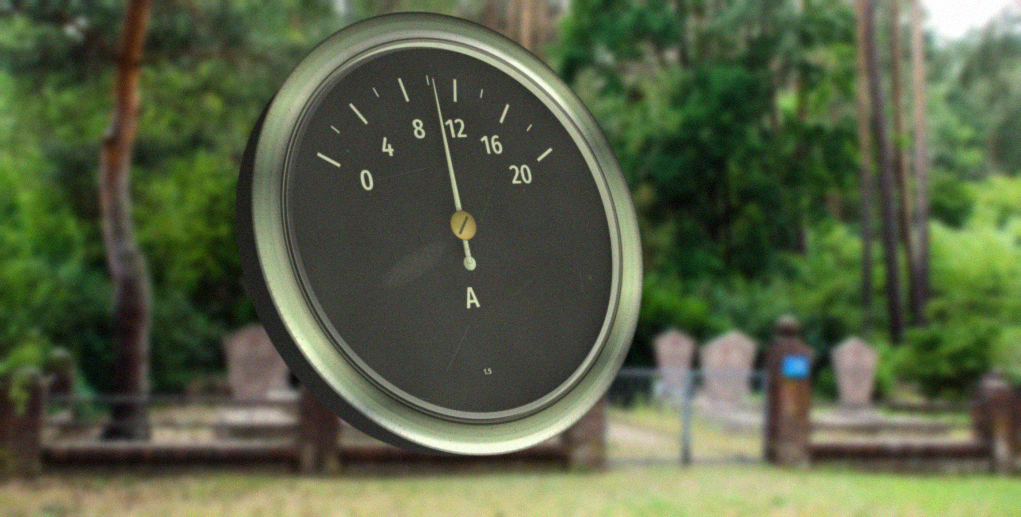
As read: A 10
